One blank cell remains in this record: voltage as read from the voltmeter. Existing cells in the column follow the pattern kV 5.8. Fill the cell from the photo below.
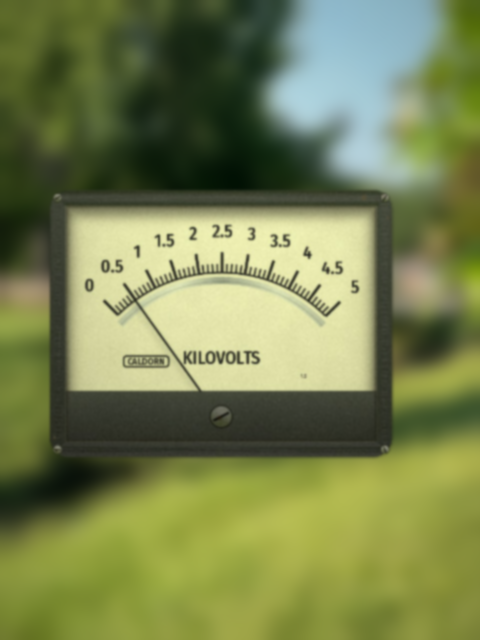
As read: kV 0.5
